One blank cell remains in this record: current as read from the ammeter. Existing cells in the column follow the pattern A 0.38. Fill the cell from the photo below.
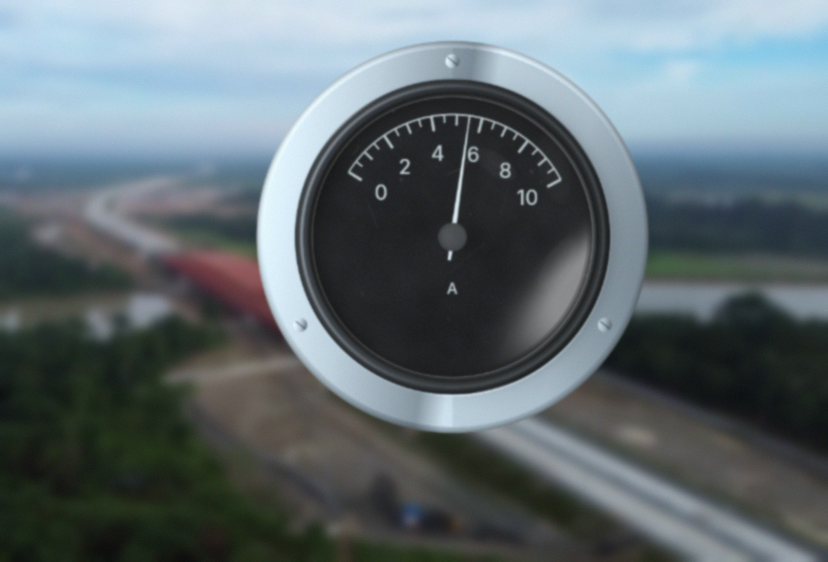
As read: A 5.5
